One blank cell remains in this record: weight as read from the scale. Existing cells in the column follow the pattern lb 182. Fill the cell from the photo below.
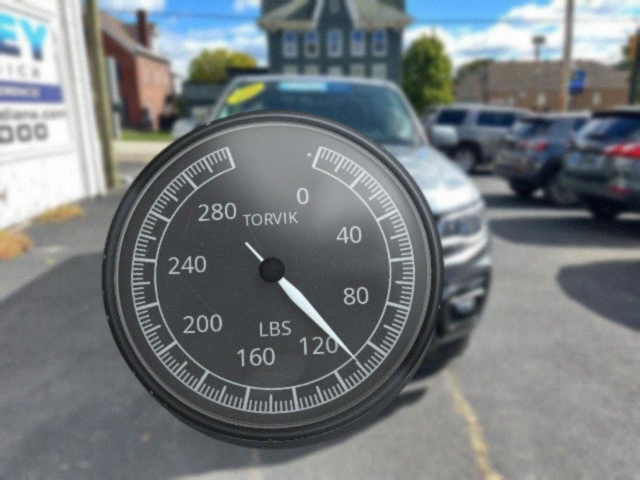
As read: lb 110
